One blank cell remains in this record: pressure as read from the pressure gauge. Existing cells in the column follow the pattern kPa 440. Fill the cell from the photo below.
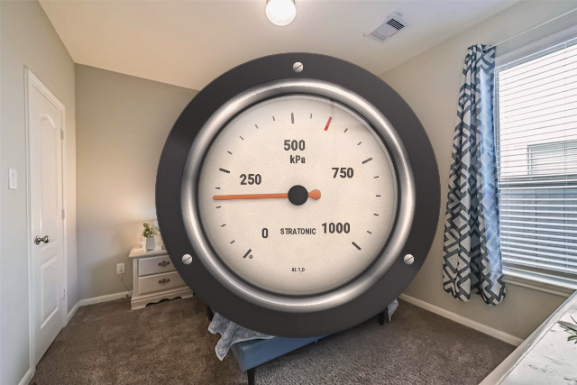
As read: kPa 175
